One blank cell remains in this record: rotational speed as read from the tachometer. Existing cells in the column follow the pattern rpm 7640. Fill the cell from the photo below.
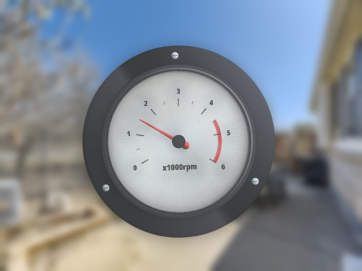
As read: rpm 1500
